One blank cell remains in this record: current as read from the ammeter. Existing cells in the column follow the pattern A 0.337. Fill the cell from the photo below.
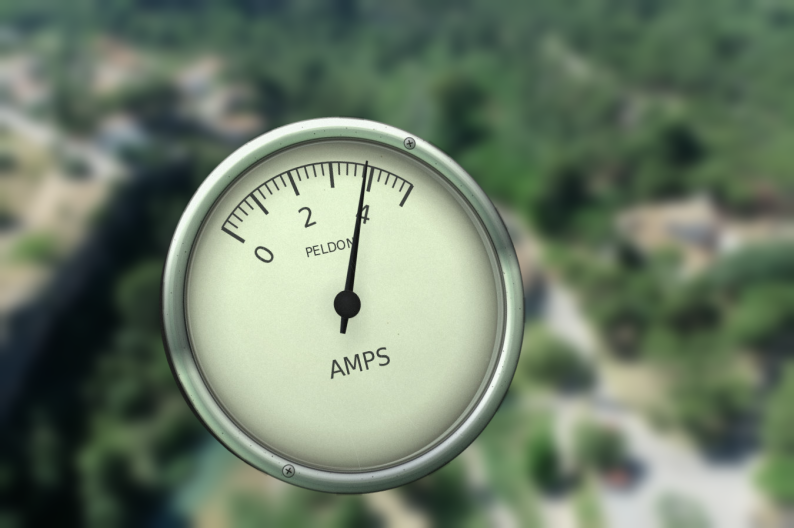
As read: A 3.8
